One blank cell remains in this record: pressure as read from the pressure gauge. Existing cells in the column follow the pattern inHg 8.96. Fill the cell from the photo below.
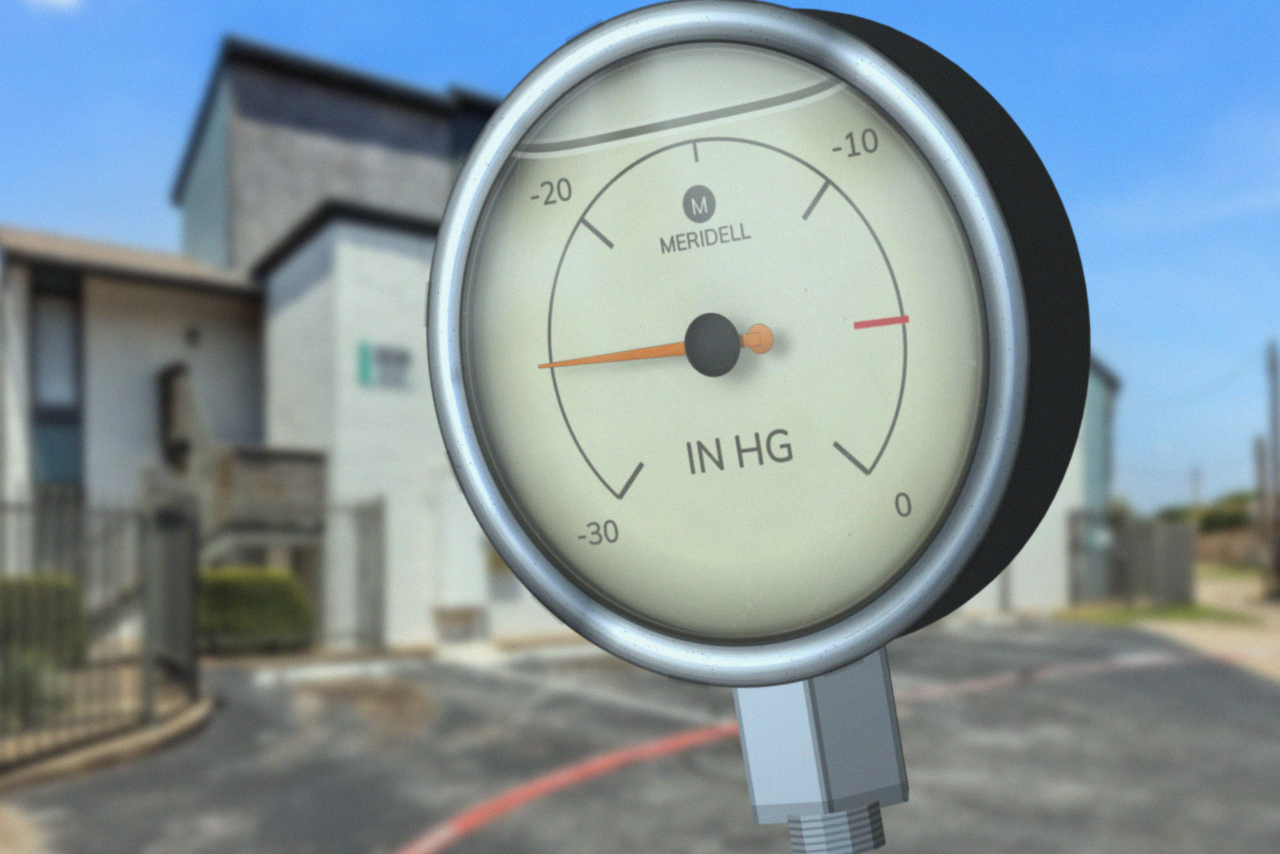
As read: inHg -25
